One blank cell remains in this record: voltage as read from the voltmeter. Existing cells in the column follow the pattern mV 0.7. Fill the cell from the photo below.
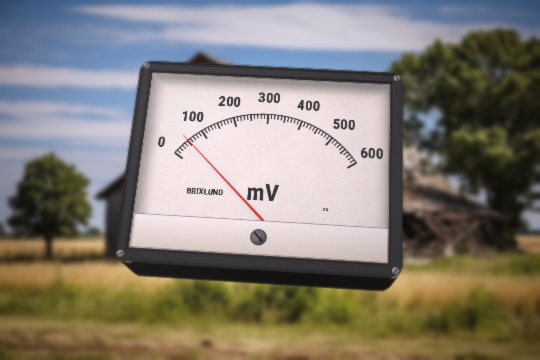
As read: mV 50
